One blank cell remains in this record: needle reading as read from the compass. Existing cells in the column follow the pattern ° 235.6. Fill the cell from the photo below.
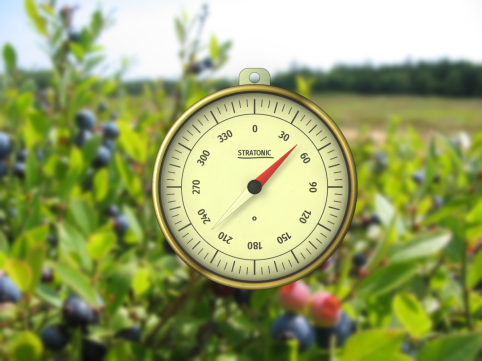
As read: ° 45
